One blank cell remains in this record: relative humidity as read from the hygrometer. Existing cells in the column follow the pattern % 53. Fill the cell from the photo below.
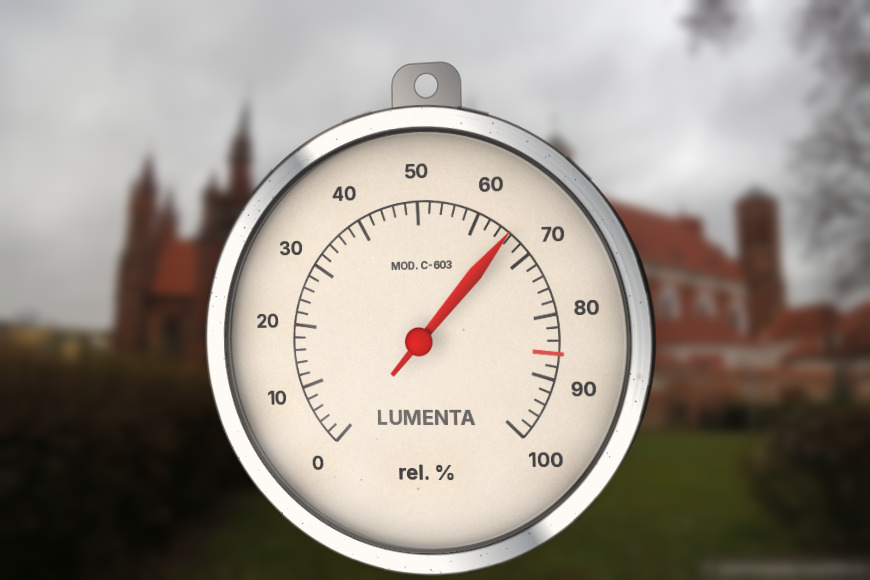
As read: % 66
